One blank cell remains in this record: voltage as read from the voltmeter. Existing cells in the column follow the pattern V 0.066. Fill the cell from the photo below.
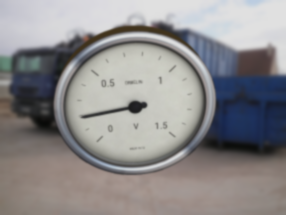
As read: V 0.2
